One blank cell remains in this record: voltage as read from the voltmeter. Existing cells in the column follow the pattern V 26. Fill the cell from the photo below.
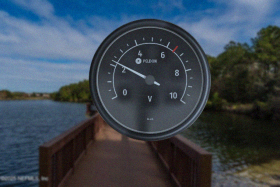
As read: V 2.25
